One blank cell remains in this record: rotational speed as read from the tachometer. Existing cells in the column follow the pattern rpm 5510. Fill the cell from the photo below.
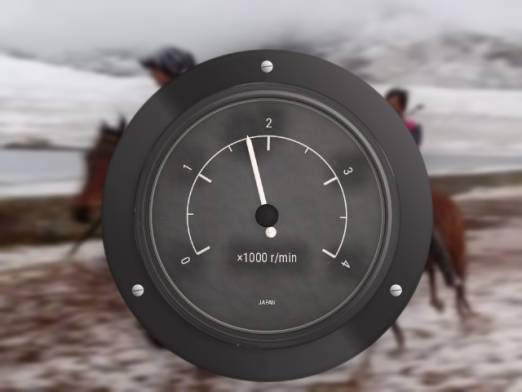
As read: rpm 1750
